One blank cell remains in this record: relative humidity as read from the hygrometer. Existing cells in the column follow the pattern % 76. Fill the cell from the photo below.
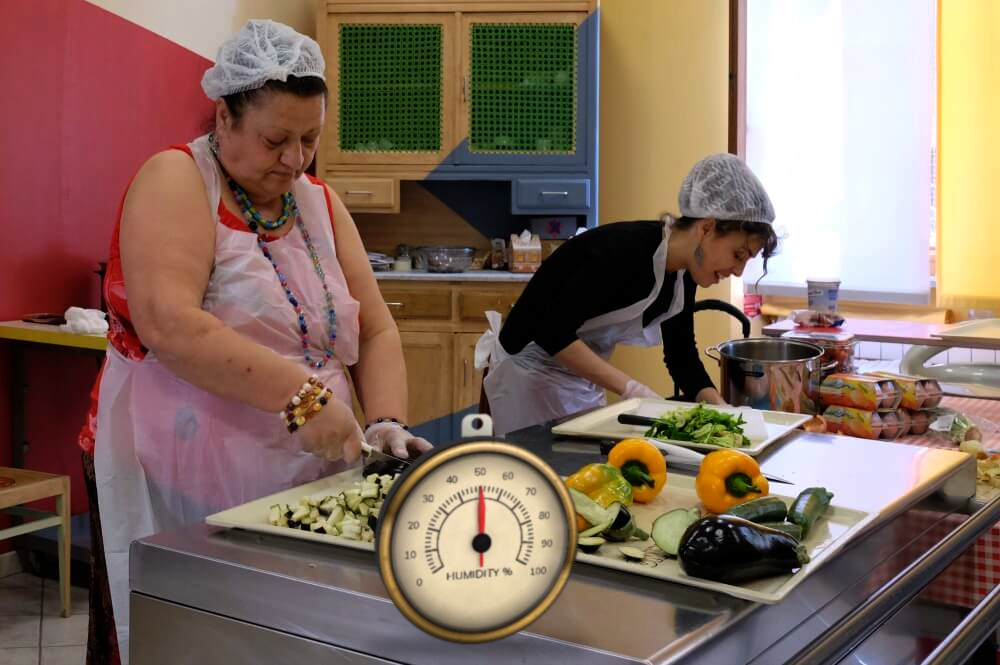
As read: % 50
